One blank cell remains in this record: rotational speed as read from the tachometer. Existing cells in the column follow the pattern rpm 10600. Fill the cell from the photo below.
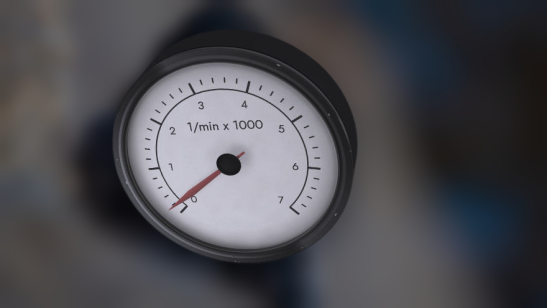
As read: rpm 200
